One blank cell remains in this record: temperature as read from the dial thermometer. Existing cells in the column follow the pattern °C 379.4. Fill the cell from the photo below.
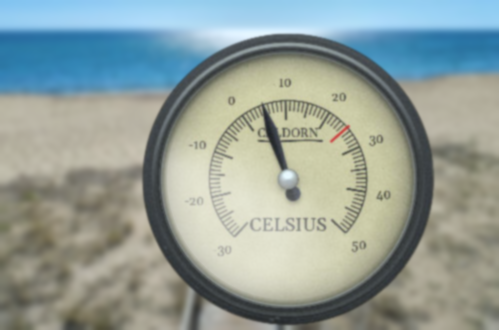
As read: °C 5
